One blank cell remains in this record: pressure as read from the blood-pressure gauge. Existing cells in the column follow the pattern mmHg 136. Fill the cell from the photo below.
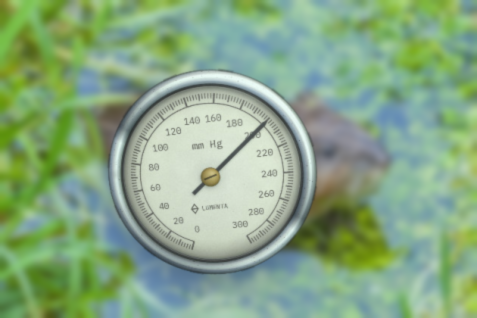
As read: mmHg 200
